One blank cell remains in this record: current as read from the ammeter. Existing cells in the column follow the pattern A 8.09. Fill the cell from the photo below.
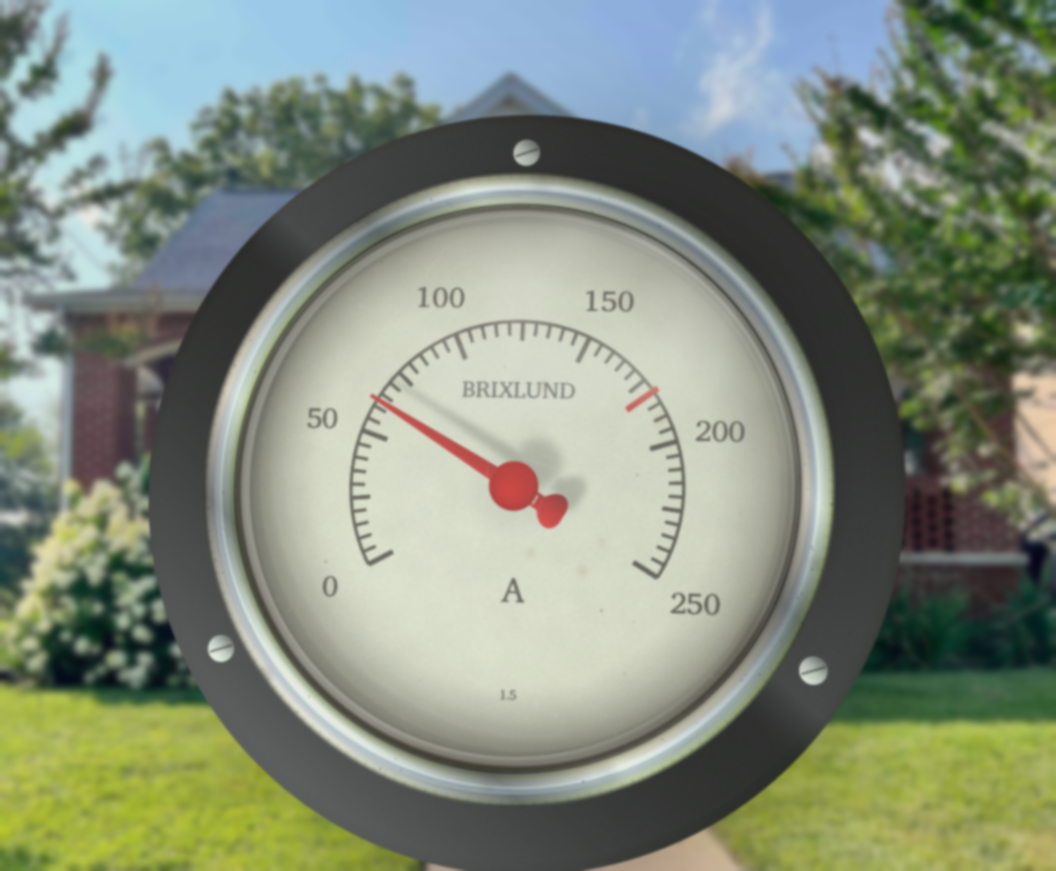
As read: A 62.5
